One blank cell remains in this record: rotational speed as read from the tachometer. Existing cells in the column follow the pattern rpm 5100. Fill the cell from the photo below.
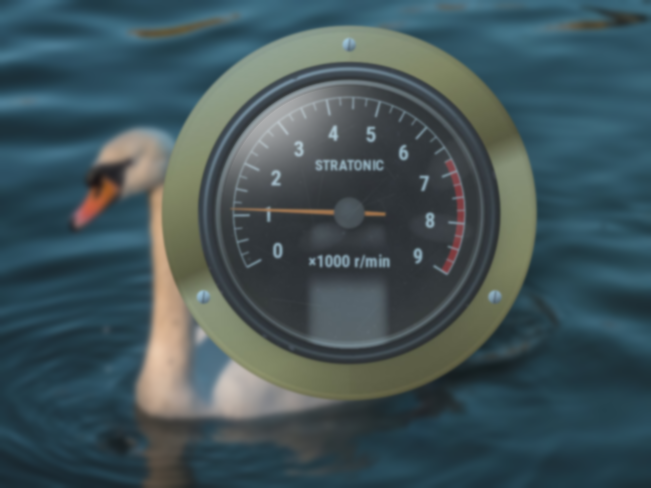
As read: rpm 1125
